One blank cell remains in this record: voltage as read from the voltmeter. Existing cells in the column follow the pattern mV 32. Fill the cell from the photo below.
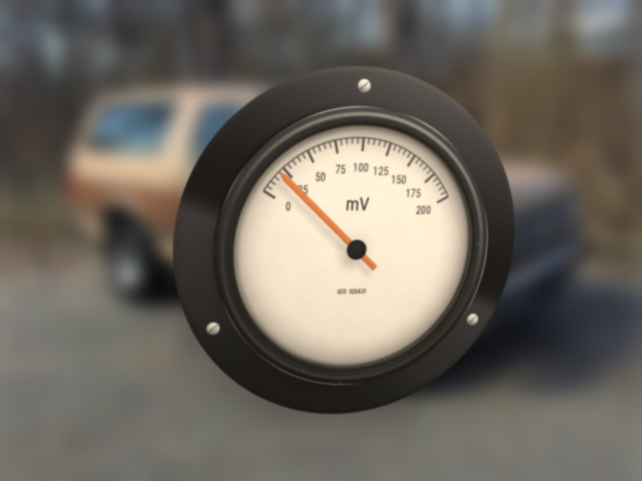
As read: mV 20
